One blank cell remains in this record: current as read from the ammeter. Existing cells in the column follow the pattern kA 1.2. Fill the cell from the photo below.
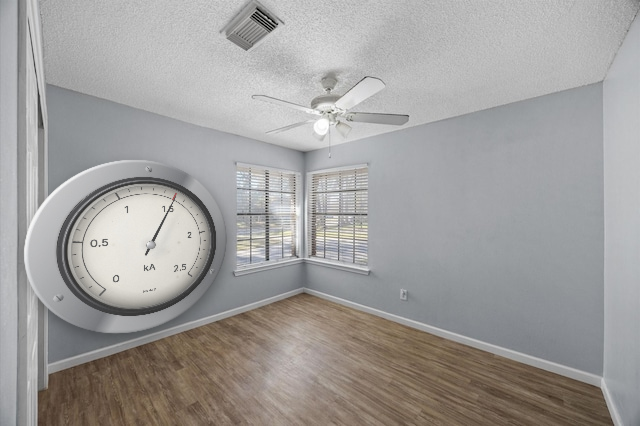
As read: kA 1.5
